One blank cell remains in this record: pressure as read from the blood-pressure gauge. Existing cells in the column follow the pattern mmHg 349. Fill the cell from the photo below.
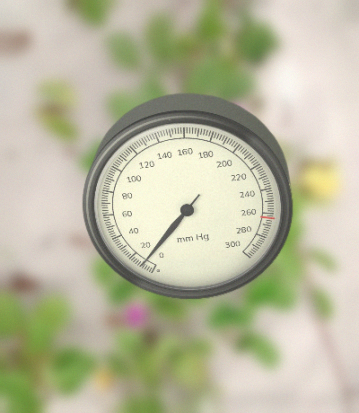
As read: mmHg 10
